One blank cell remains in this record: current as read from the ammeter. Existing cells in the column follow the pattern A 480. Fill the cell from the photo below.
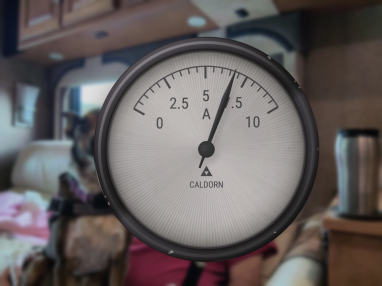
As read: A 6.75
